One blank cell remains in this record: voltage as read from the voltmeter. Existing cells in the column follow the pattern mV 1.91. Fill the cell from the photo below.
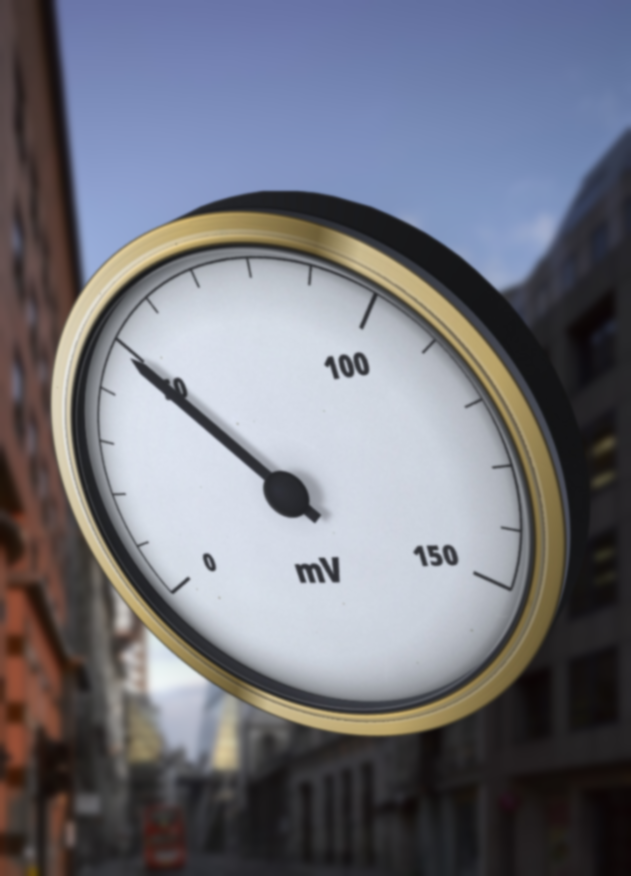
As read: mV 50
